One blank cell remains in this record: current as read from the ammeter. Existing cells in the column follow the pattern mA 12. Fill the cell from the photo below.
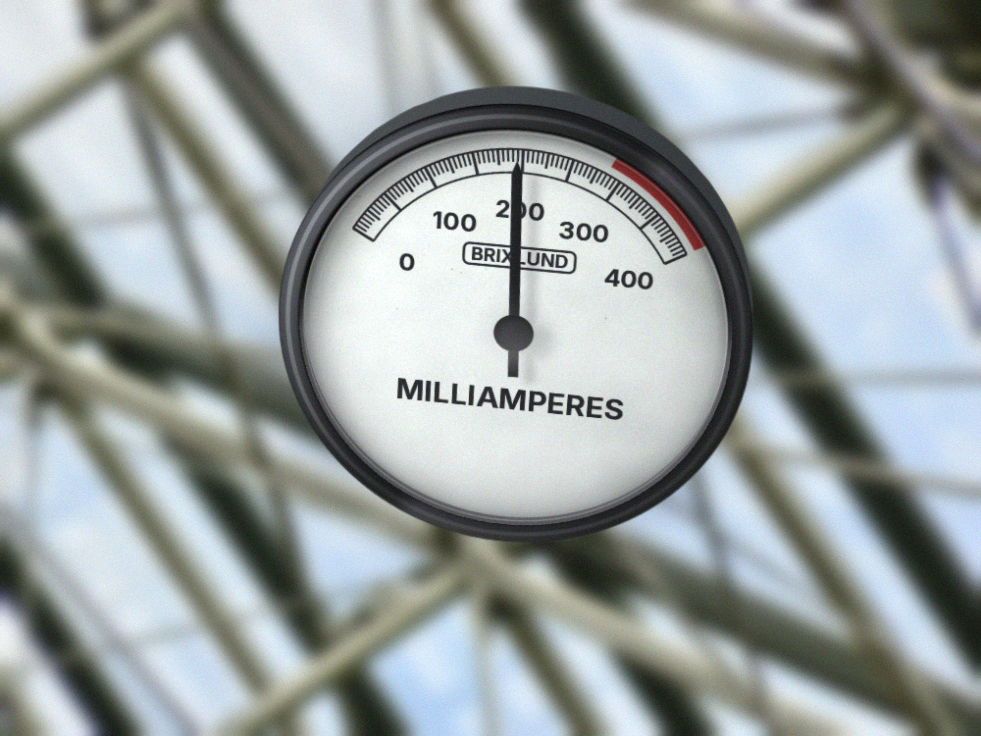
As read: mA 195
